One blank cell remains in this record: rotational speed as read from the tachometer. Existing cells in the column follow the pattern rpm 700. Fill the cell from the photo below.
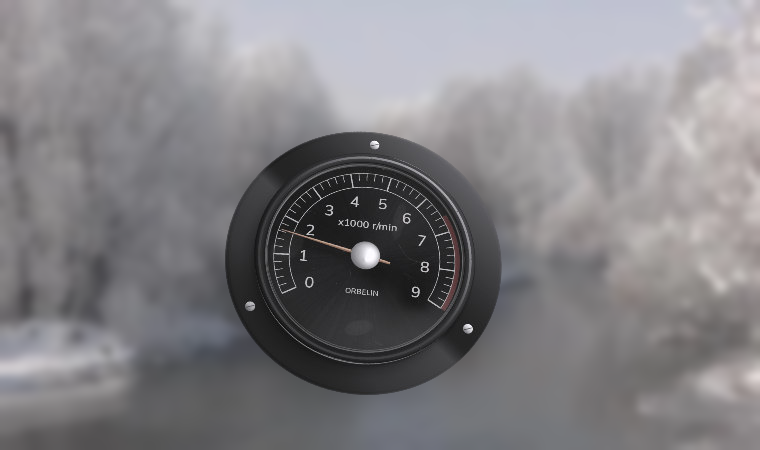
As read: rpm 1600
